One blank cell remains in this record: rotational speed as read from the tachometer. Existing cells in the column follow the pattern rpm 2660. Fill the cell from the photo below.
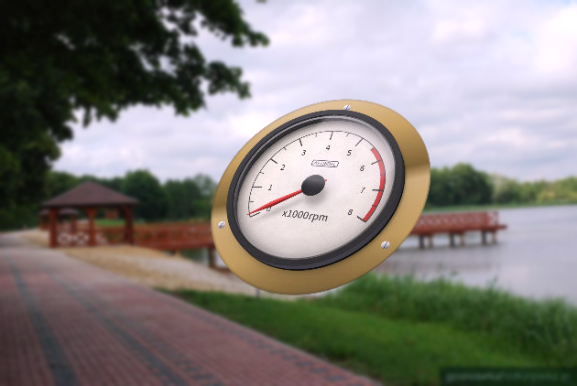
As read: rpm 0
